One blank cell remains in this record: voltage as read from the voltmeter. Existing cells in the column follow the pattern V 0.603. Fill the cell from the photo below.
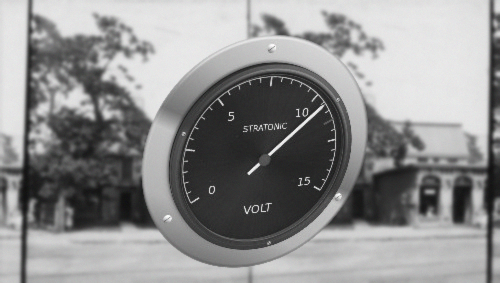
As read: V 10.5
